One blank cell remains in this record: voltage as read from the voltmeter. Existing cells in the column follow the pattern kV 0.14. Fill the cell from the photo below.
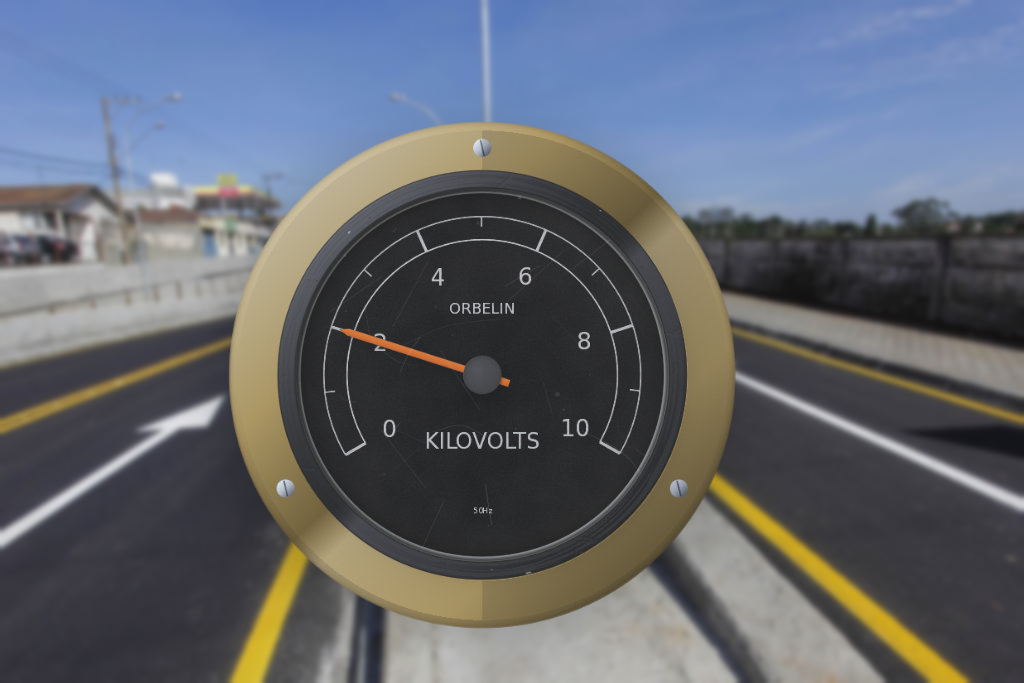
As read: kV 2
